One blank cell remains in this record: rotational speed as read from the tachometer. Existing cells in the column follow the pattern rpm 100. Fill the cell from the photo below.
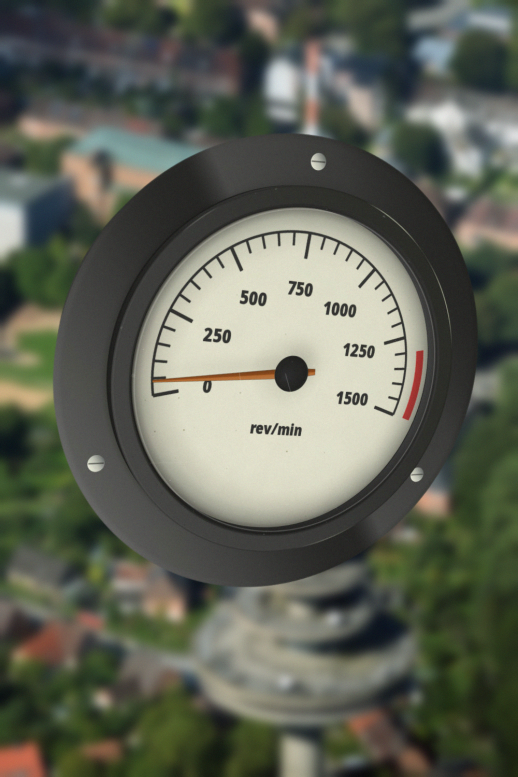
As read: rpm 50
